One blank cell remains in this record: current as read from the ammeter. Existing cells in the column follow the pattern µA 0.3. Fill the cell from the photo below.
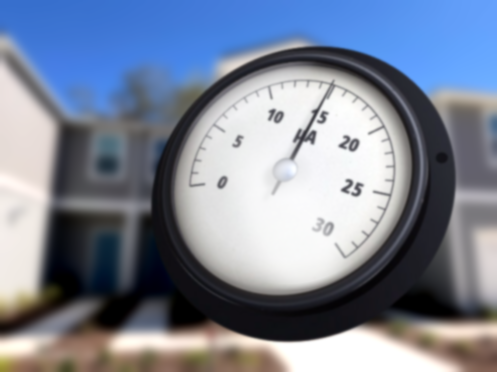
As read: µA 15
